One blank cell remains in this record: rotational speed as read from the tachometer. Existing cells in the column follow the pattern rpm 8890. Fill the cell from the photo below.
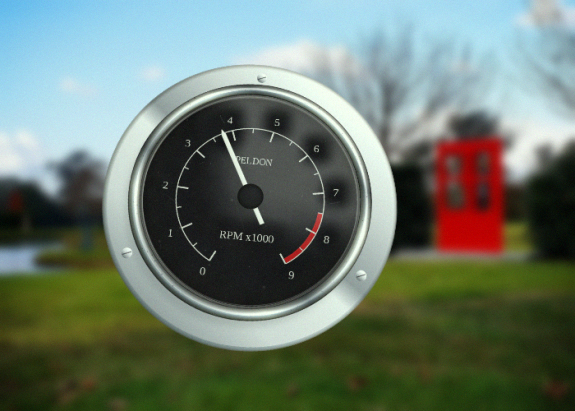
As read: rpm 3750
